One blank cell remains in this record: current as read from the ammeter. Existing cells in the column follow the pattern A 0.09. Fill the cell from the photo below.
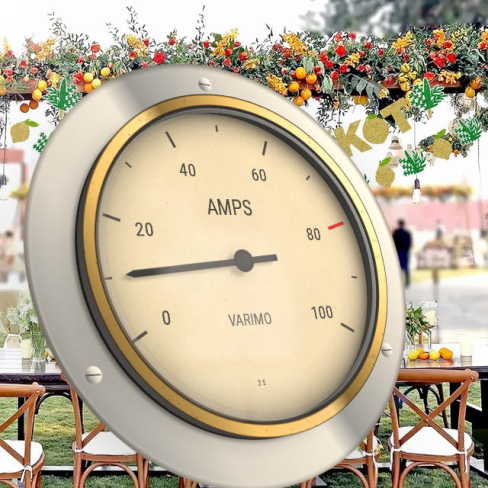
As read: A 10
